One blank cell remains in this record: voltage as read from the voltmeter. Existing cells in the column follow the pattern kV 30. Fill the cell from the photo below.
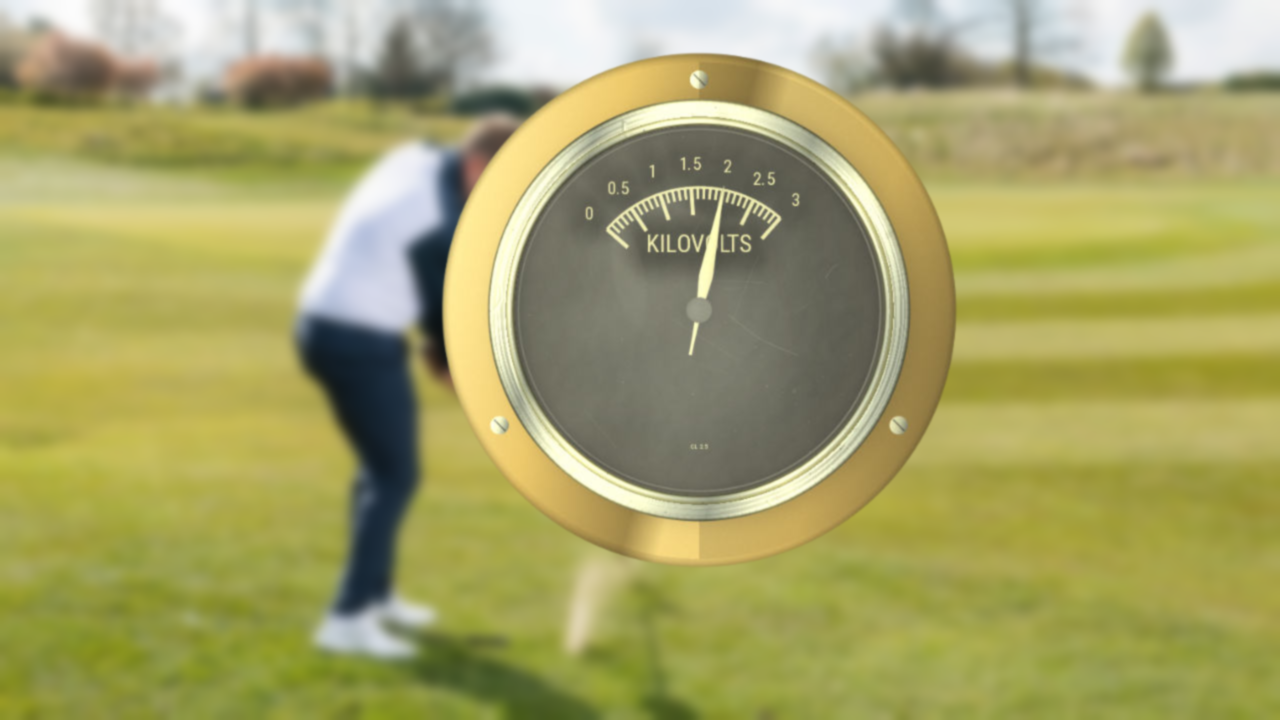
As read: kV 2
